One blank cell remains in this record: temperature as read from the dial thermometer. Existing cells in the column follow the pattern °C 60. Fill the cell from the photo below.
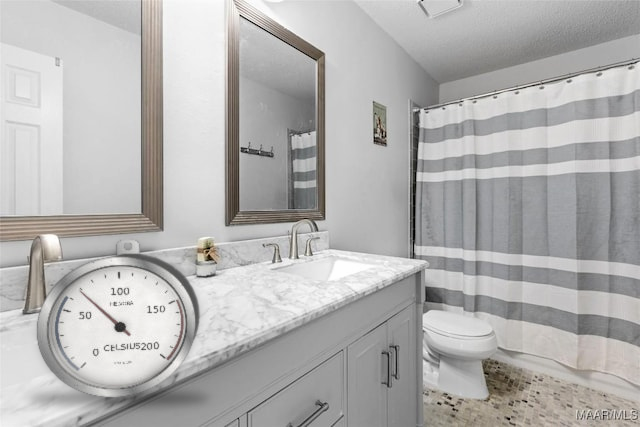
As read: °C 70
